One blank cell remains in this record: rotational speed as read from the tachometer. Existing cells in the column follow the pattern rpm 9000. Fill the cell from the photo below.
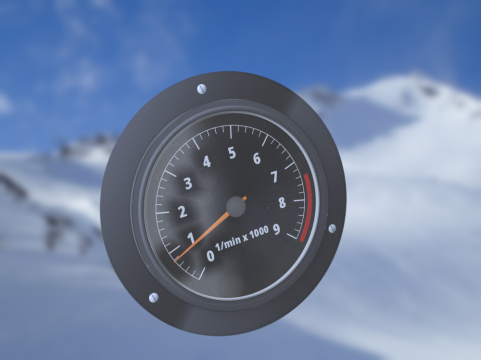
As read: rpm 800
